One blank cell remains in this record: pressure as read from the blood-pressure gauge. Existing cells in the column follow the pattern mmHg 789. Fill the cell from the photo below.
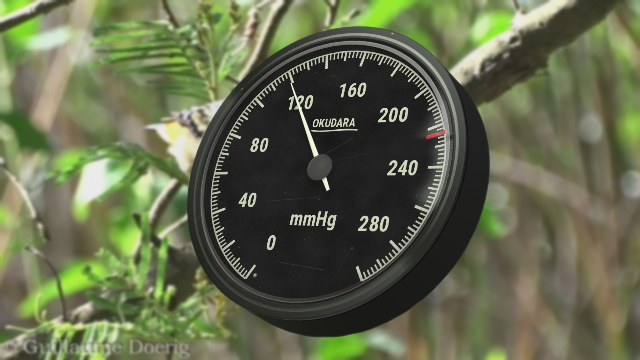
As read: mmHg 120
